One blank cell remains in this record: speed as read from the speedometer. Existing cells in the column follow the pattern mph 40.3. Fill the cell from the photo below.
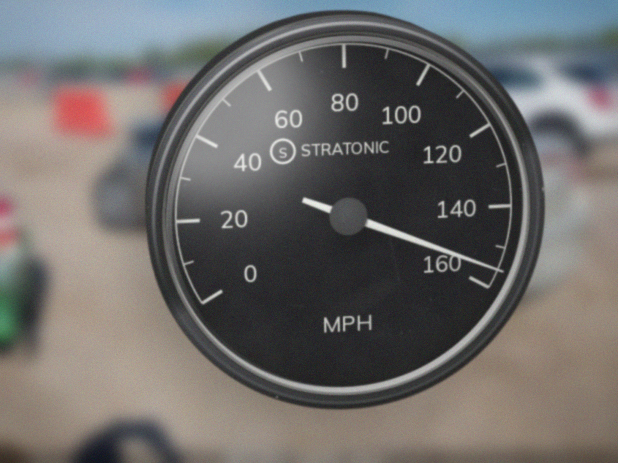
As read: mph 155
